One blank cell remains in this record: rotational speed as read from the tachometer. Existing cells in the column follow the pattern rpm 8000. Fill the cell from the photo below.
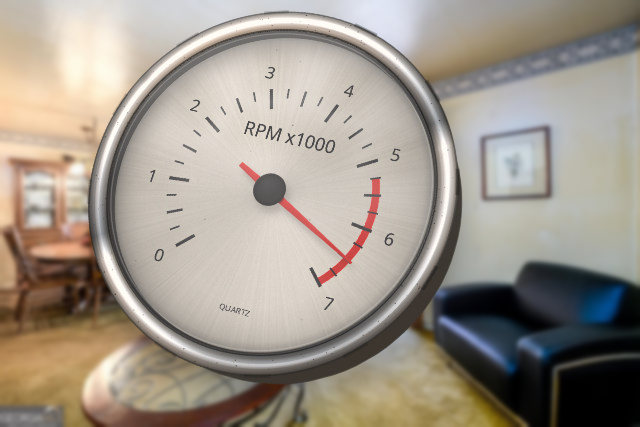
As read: rpm 6500
